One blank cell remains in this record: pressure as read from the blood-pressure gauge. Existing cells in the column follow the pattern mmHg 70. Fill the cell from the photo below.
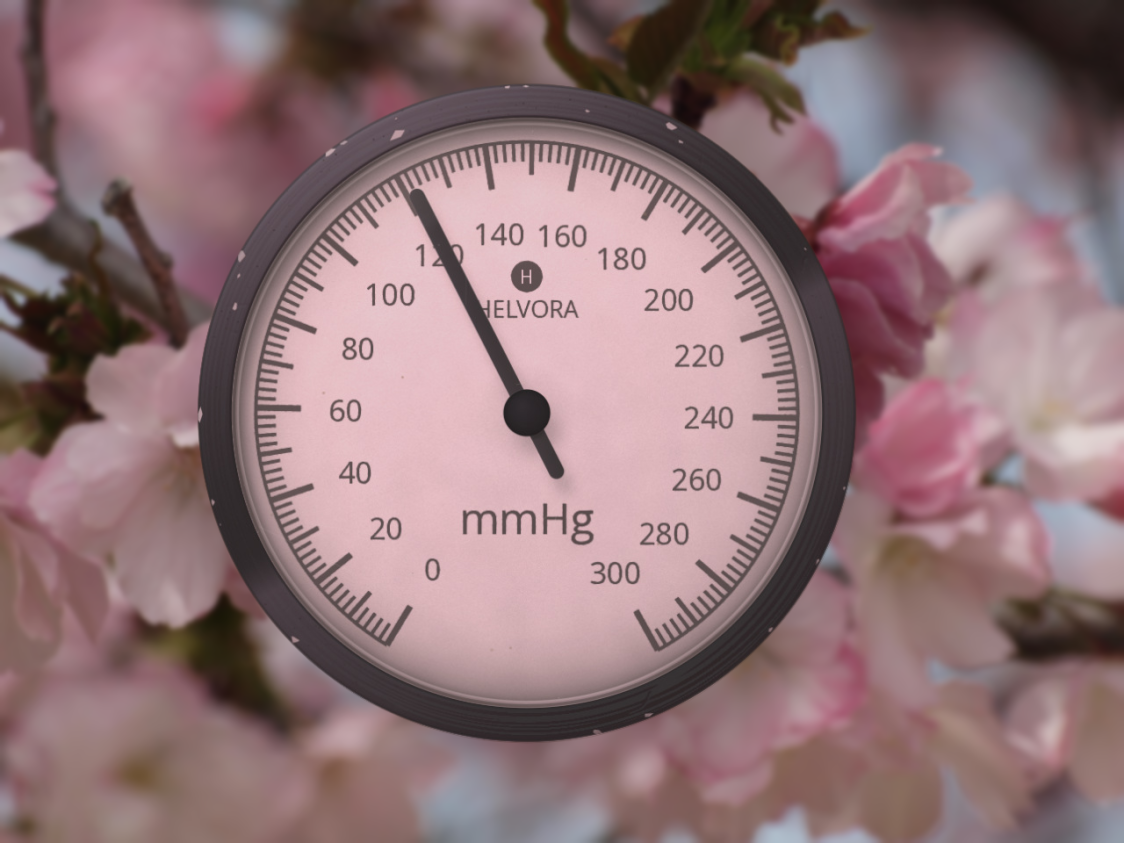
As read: mmHg 122
